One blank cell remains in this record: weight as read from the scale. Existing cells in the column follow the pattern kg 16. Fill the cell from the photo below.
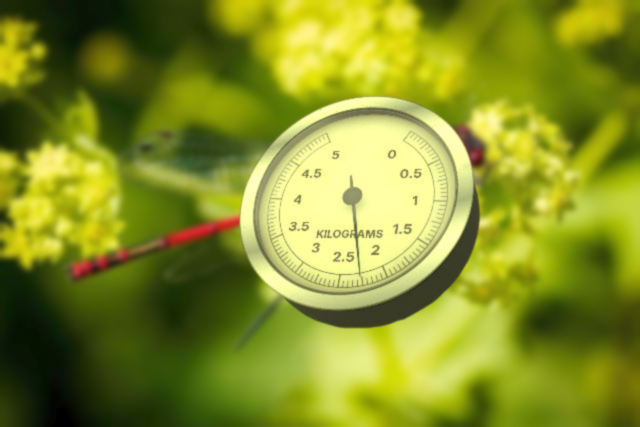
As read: kg 2.25
